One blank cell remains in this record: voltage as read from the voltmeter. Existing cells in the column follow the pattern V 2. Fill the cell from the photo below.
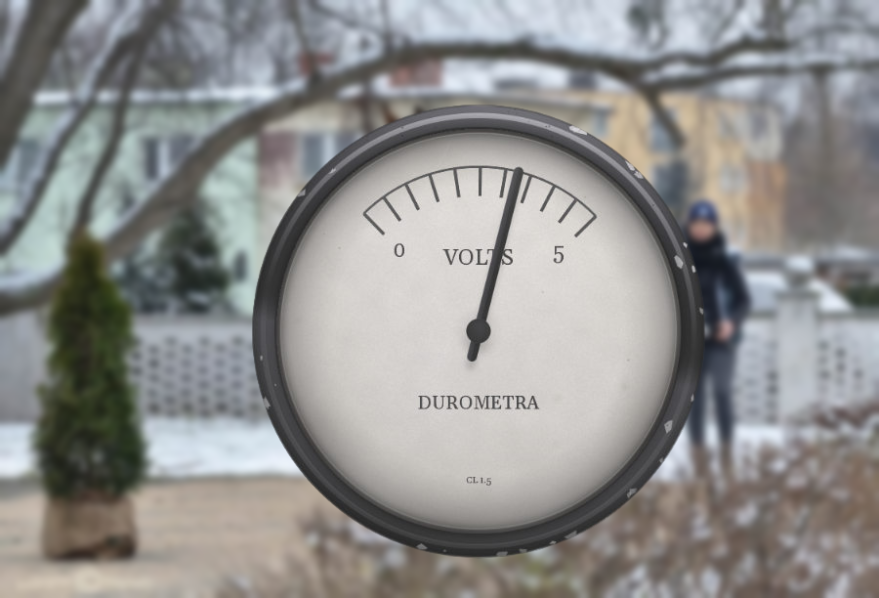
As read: V 3.25
